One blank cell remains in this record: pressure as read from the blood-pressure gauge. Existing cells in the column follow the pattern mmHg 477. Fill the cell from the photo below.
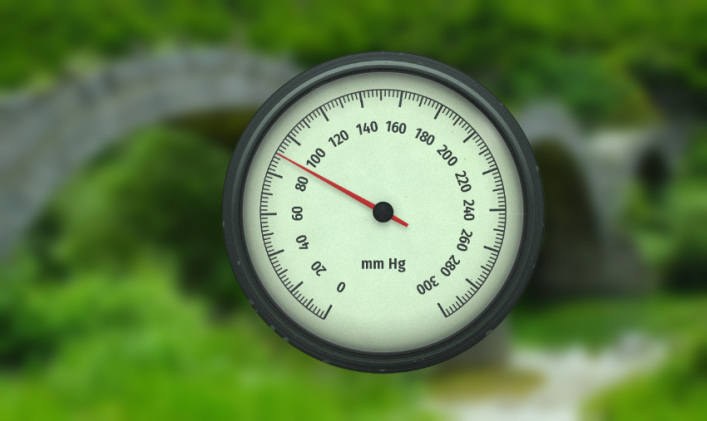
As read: mmHg 90
